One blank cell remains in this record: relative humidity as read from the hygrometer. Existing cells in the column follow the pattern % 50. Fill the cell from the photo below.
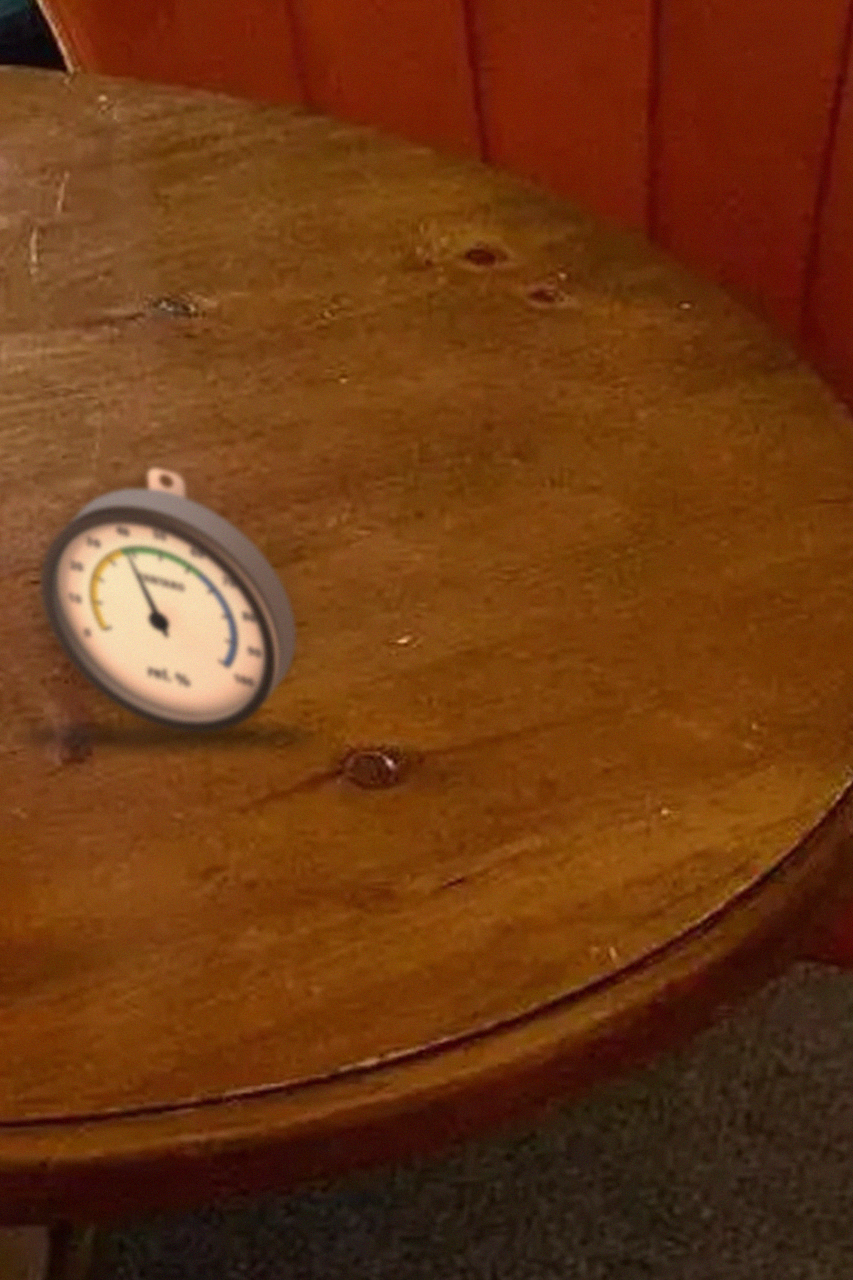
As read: % 40
